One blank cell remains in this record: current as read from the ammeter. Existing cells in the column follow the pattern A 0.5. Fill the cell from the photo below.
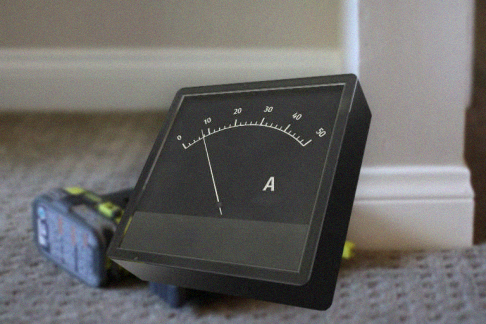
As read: A 8
